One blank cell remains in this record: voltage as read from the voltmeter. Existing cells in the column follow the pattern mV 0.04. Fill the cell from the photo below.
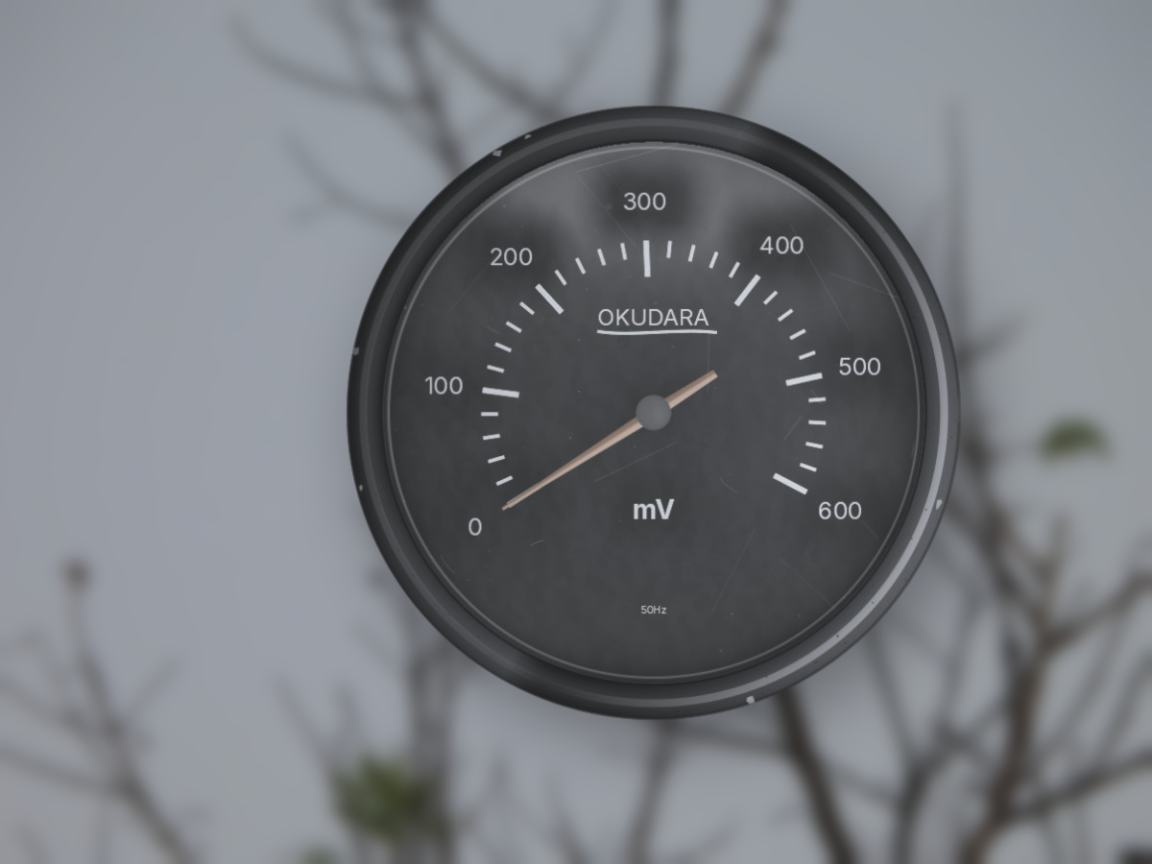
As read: mV 0
